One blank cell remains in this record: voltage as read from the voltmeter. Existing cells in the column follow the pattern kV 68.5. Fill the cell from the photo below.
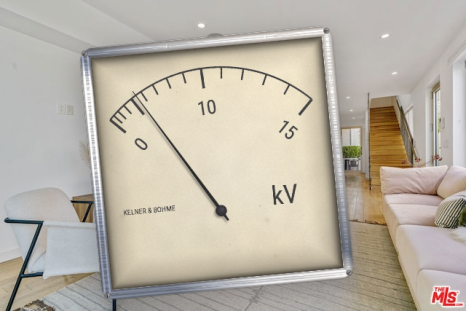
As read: kV 5.5
